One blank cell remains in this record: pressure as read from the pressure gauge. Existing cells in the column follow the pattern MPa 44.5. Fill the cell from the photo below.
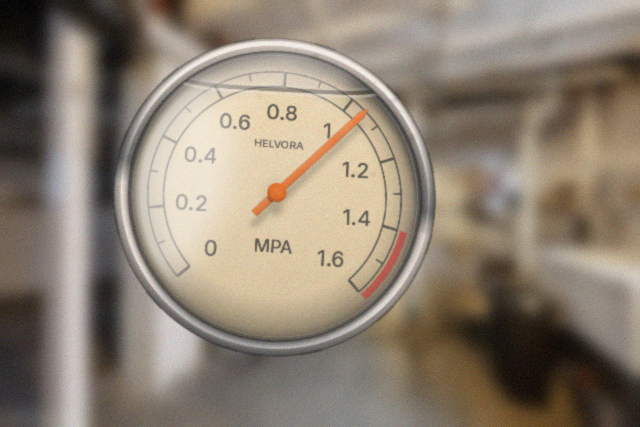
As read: MPa 1.05
